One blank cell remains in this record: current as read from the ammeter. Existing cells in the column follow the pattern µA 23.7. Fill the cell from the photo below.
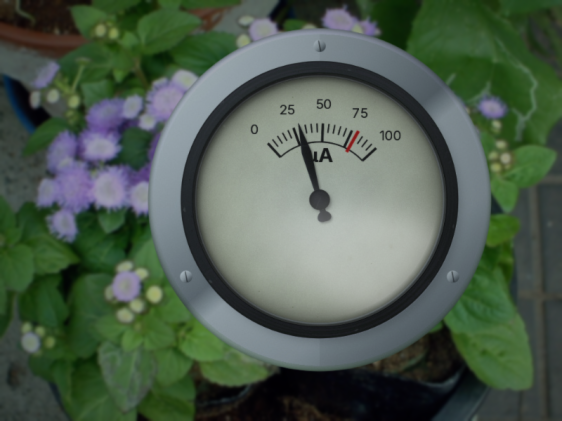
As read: µA 30
